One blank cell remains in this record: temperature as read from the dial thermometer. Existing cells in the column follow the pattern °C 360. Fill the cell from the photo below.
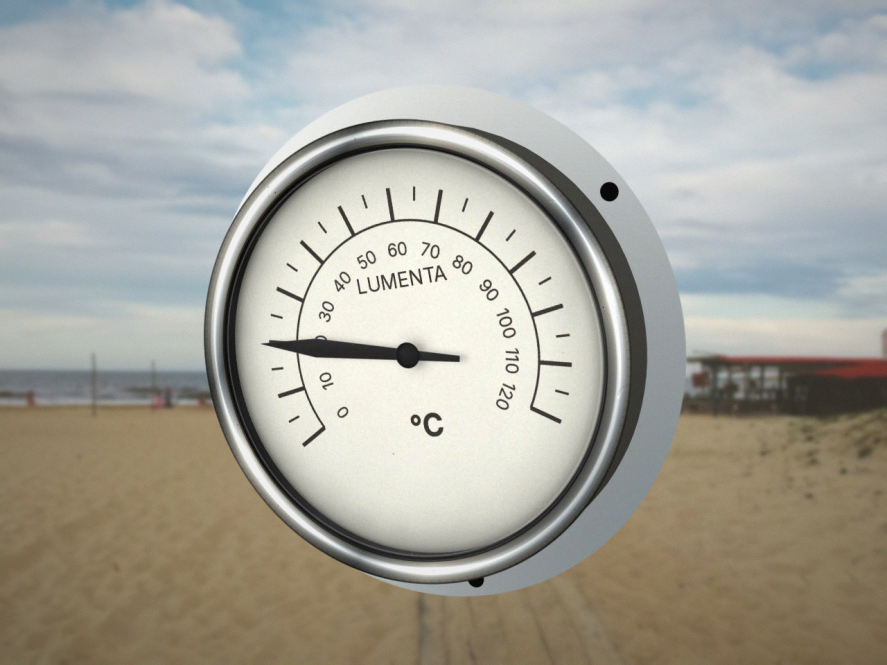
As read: °C 20
